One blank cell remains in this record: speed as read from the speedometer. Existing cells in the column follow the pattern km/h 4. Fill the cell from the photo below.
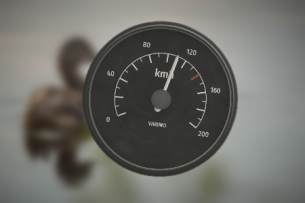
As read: km/h 110
